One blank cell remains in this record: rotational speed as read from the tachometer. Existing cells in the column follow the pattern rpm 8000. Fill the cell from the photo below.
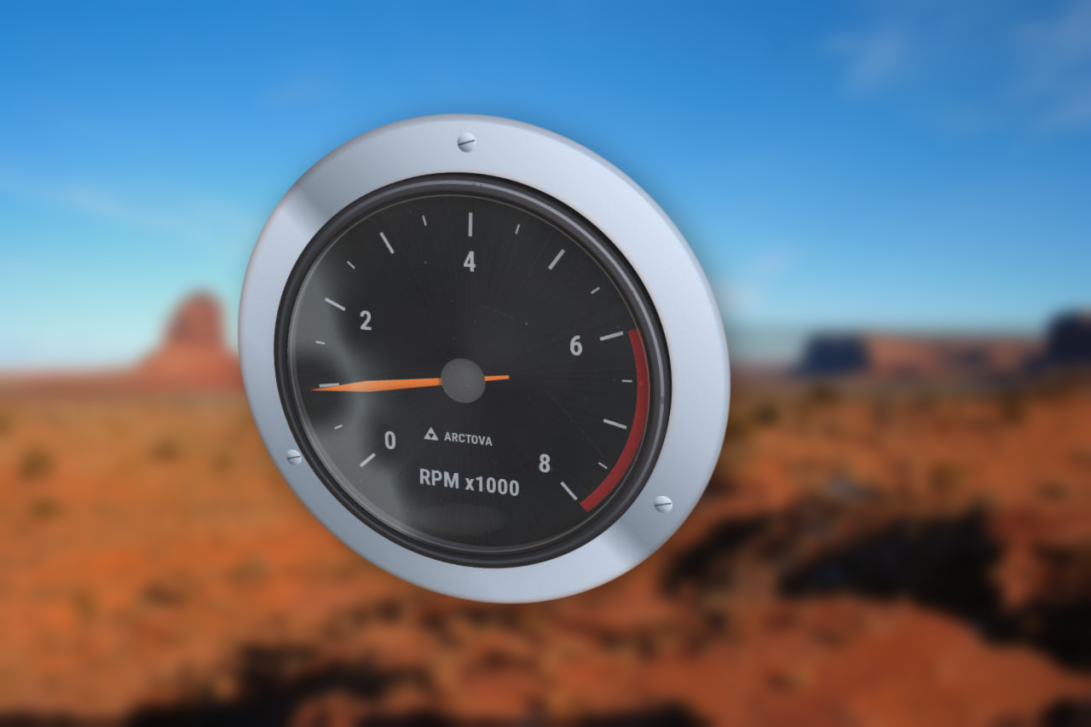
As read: rpm 1000
